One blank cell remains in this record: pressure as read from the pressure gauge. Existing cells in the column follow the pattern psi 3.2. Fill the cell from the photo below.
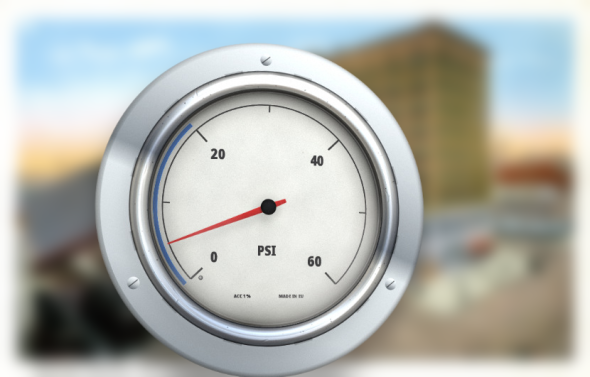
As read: psi 5
